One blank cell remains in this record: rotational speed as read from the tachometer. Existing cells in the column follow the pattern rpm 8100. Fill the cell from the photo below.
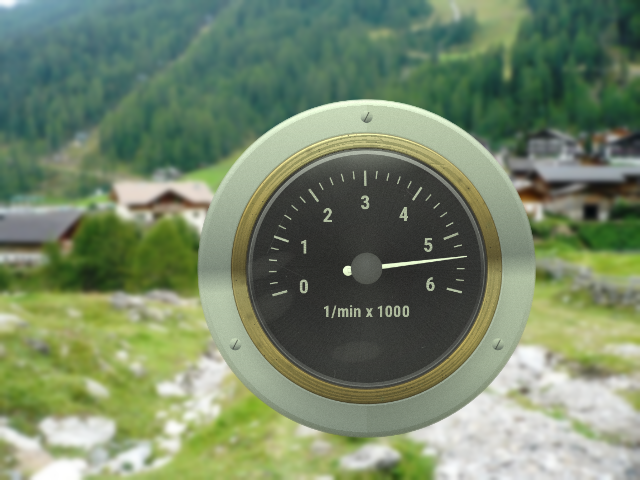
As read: rpm 5400
